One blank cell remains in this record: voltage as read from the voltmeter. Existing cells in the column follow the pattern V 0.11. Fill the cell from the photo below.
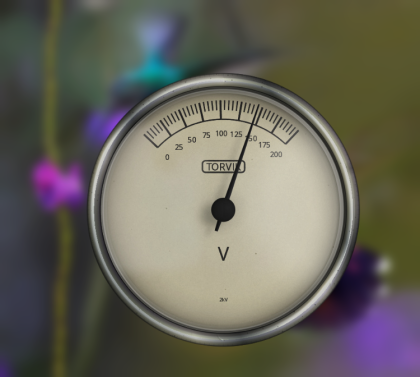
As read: V 145
